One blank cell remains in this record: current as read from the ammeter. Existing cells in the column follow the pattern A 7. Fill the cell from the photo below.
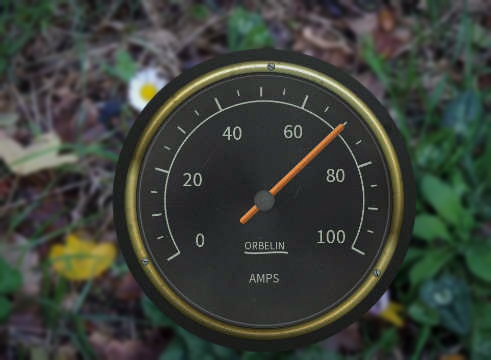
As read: A 70
